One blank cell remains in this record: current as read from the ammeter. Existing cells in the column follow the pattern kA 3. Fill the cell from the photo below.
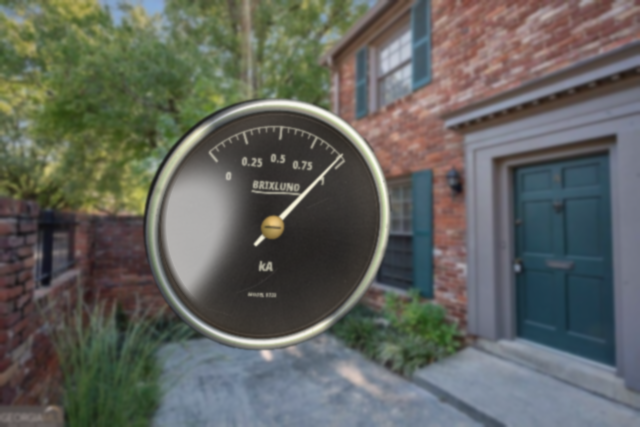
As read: kA 0.95
